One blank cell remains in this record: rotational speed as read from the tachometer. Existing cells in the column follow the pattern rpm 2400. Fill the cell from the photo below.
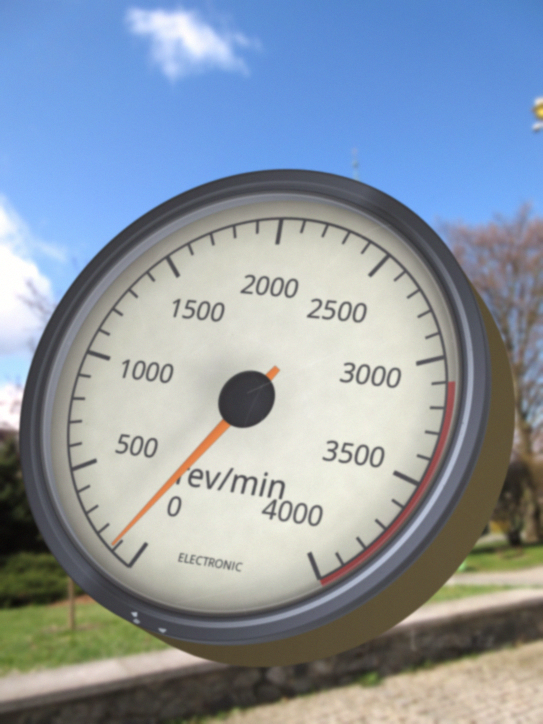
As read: rpm 100
